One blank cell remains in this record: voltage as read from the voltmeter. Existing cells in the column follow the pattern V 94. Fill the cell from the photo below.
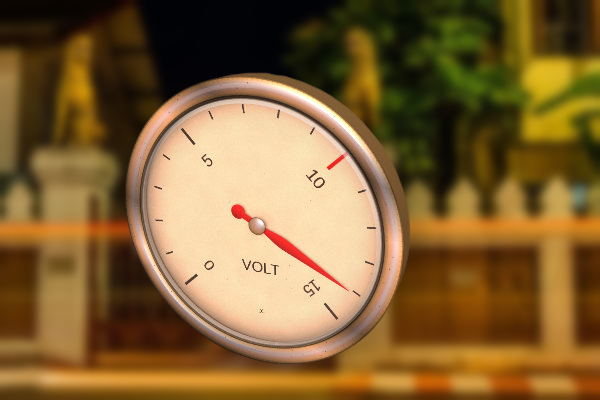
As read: V 14
